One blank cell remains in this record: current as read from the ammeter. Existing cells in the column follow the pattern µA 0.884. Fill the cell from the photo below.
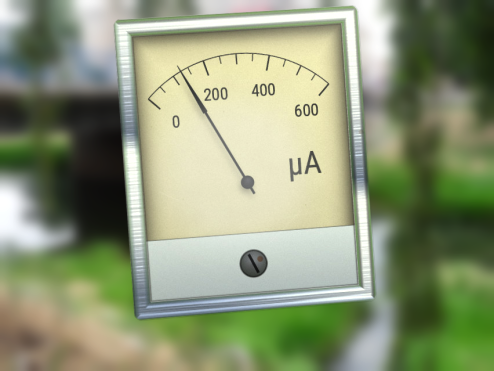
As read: µA 125
